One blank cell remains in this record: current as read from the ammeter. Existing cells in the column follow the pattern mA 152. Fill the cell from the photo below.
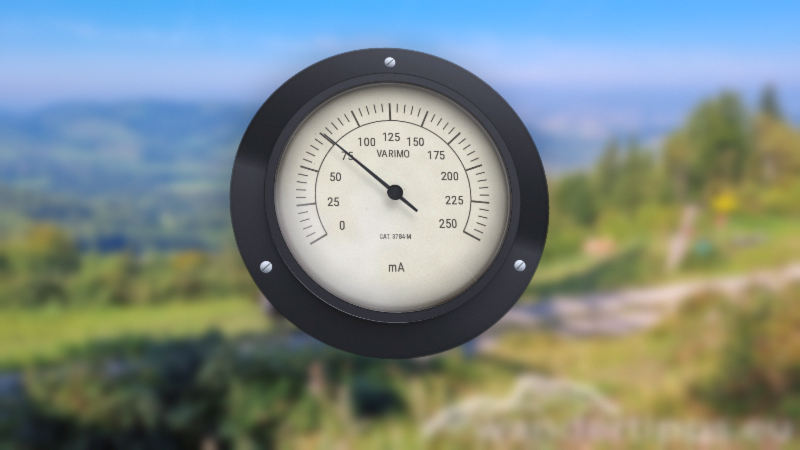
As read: mA 75
